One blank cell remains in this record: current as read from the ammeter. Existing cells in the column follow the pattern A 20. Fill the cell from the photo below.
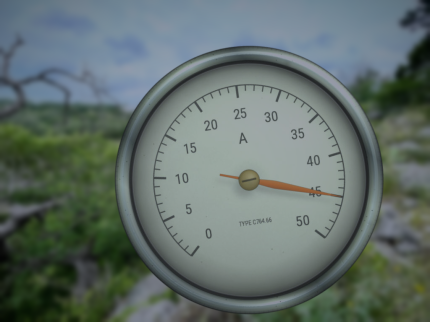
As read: A 45
